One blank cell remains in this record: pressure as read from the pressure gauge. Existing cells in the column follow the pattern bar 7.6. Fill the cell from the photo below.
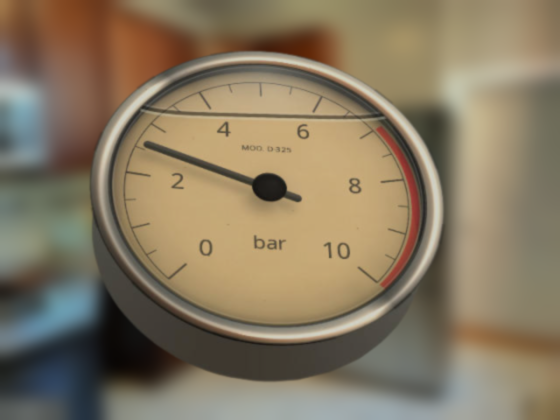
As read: bar 2.5
